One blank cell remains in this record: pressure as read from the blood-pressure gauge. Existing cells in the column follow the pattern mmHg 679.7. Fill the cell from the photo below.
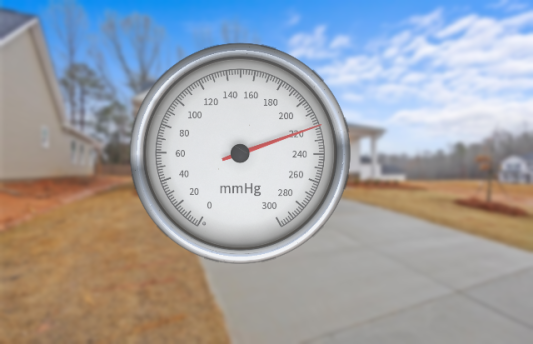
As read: mmHg 220
